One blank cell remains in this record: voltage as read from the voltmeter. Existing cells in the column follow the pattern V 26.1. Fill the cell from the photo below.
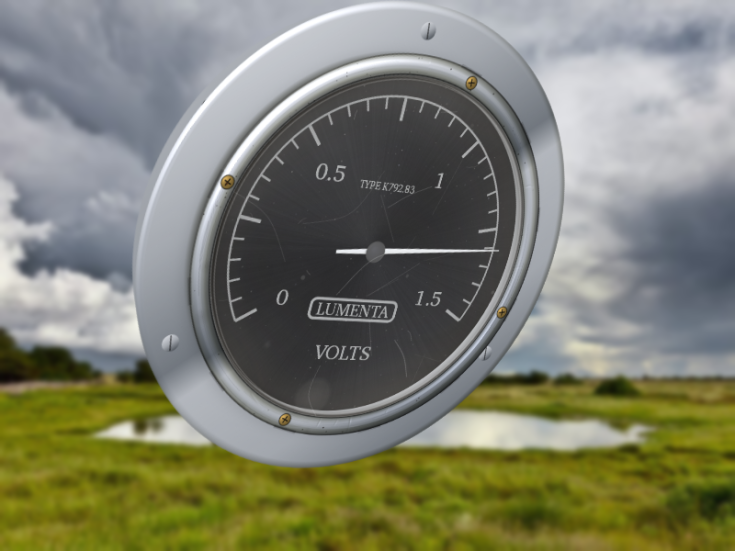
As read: V 1.3
